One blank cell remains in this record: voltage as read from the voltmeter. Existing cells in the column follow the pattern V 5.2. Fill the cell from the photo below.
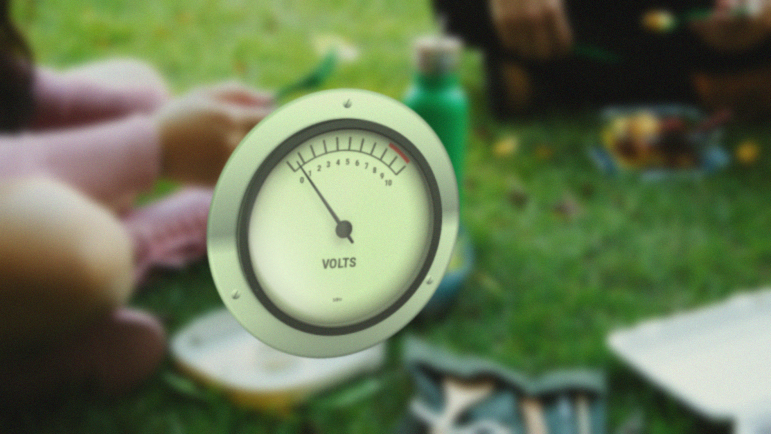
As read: V 0.5
